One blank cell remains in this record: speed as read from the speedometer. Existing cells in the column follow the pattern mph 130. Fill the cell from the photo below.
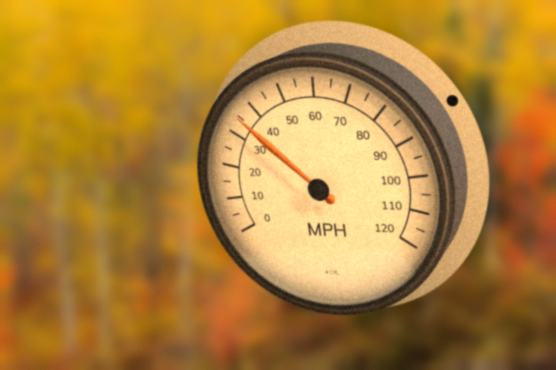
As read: mph 35
